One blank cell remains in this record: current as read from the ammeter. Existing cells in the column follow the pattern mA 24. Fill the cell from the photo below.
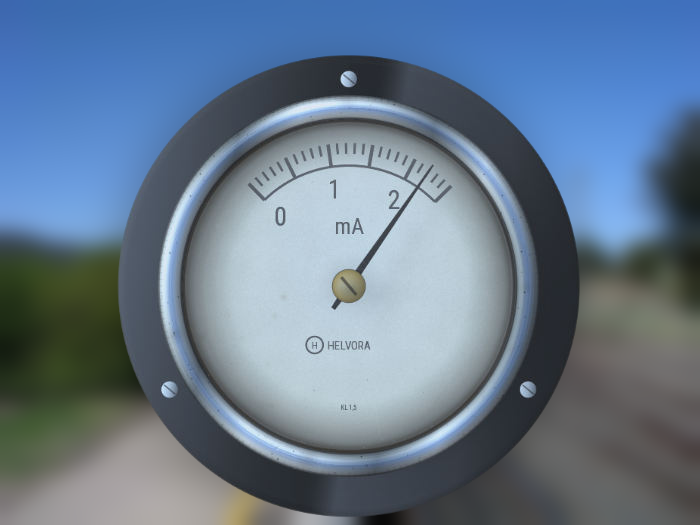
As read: mA 2.2
